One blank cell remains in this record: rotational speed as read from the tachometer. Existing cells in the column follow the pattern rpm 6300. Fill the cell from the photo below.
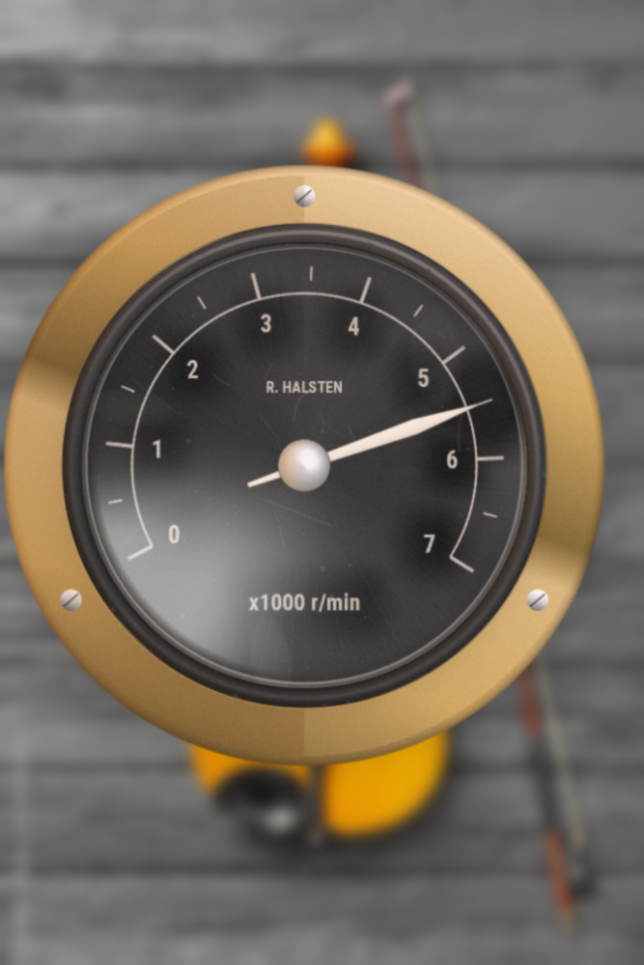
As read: rpm 5500
